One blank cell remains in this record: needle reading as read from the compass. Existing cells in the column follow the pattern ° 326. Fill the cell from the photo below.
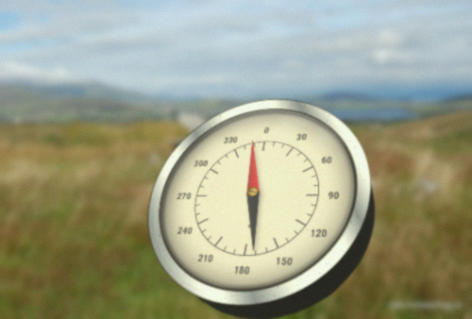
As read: ° 350
